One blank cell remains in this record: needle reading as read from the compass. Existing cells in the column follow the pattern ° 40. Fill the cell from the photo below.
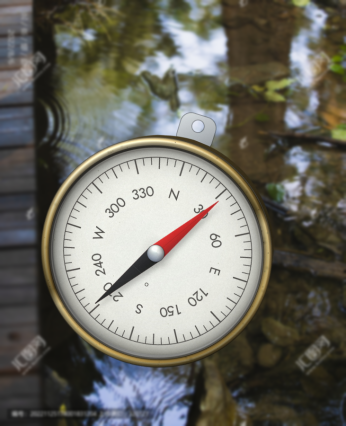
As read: ° 32.5
